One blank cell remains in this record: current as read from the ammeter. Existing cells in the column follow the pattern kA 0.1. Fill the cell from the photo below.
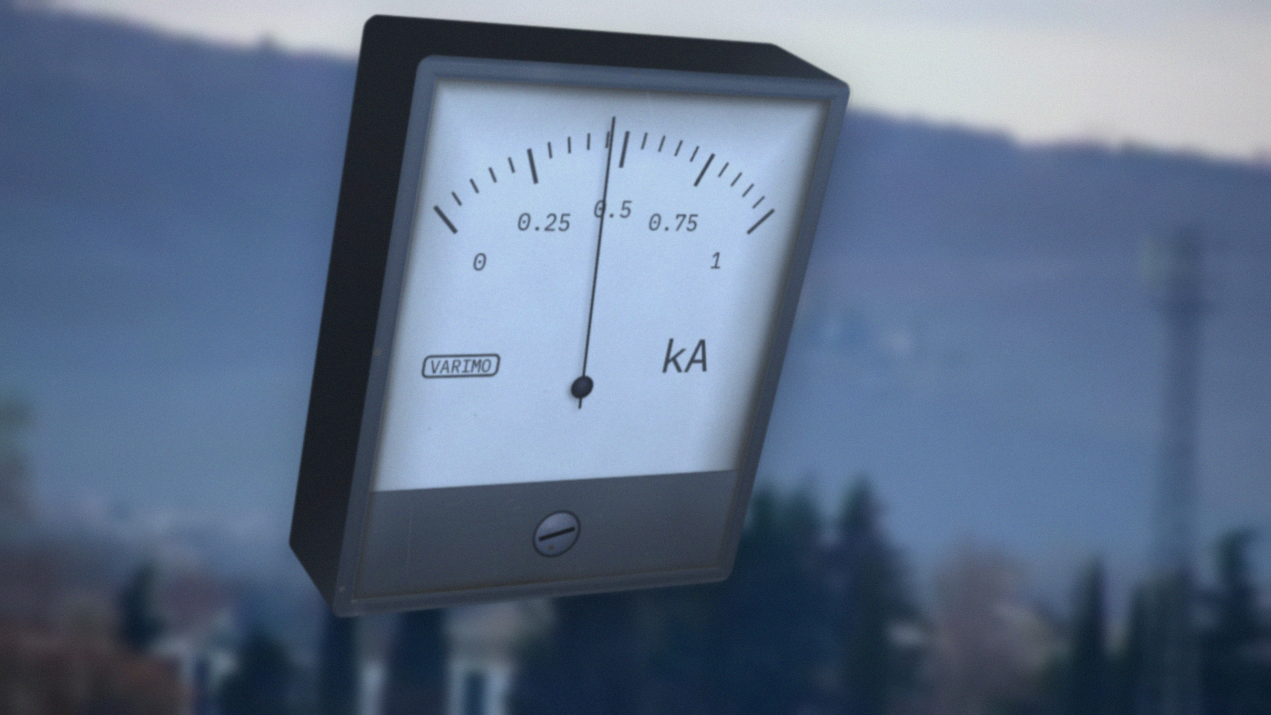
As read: kA 0.45
